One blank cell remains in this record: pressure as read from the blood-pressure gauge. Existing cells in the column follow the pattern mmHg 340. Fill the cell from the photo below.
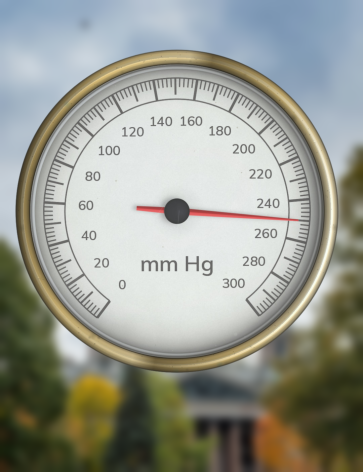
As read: mmHg 250
